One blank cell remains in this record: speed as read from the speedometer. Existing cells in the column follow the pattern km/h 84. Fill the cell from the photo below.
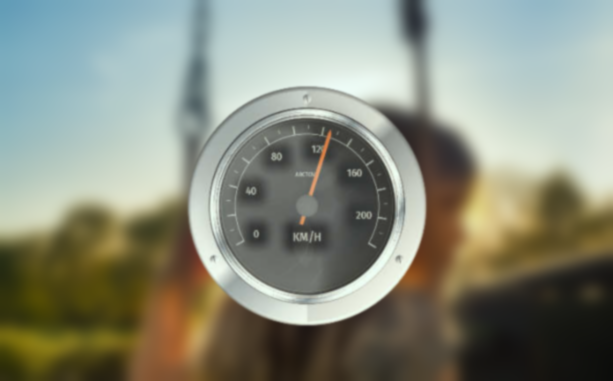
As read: km/h 125
